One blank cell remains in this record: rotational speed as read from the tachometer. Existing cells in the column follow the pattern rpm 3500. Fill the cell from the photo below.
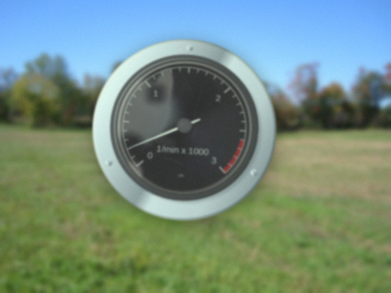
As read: rpm 200
